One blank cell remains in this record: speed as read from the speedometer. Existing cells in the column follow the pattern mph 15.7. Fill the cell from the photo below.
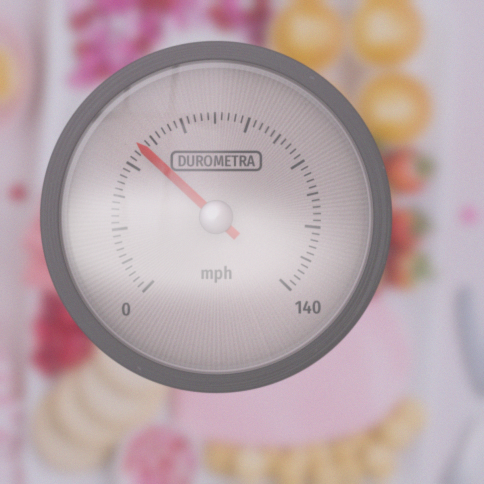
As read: mph 46
